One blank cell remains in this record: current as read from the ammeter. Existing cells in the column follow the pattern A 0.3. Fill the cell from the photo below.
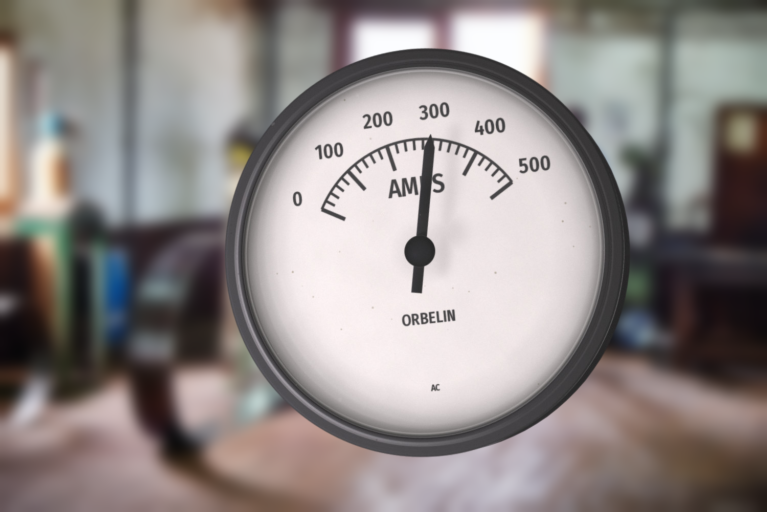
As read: A 300
